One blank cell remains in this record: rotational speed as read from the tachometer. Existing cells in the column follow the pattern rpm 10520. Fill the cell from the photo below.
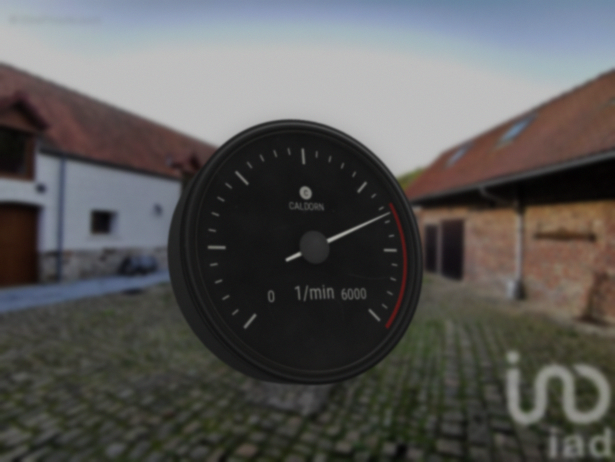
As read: rpm 4500
